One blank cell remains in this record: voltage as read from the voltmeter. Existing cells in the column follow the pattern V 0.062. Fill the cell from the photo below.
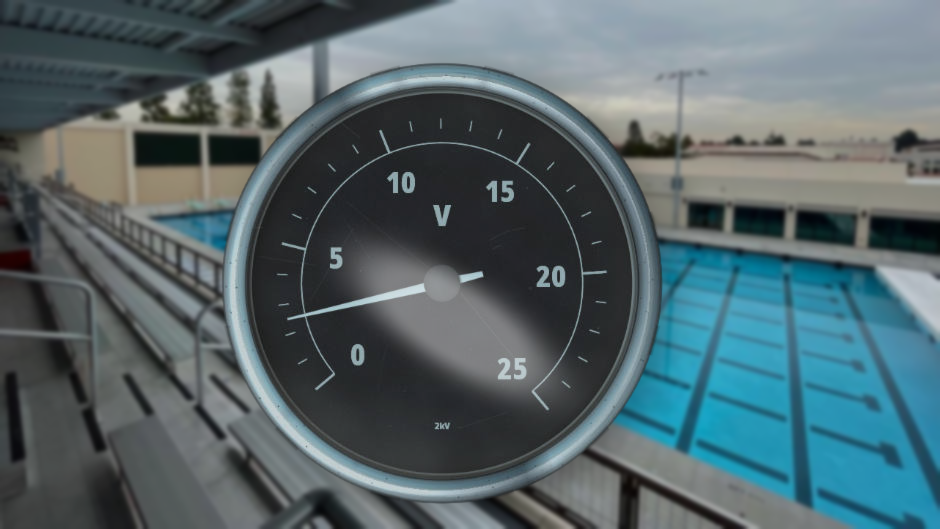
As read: V 2.5
